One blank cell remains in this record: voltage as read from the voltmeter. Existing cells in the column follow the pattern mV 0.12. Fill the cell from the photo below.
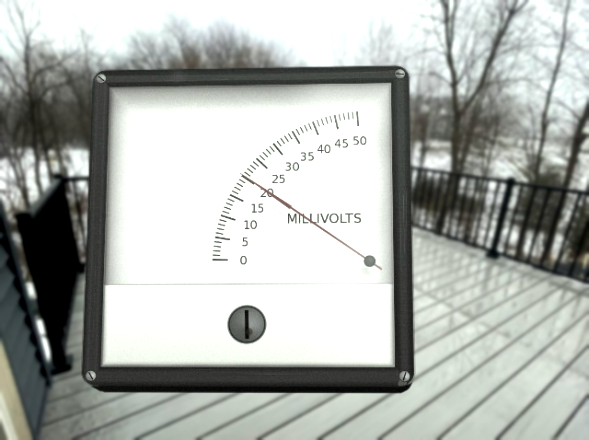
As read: mV 20
